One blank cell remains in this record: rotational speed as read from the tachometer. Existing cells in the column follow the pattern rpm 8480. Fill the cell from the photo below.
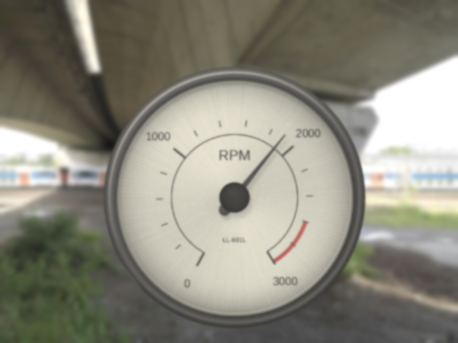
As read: rpm 1900
